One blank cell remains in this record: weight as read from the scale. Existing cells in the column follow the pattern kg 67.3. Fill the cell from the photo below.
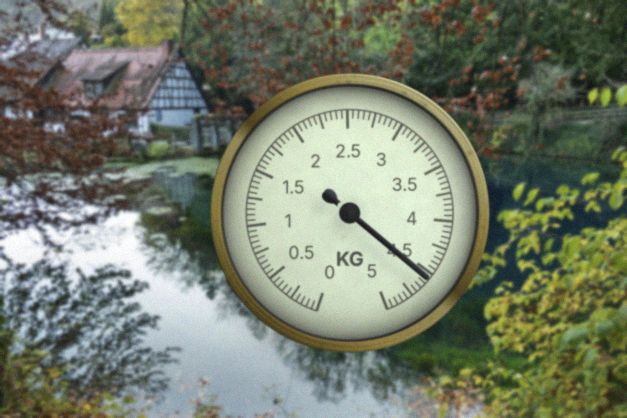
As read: kg 4.55
